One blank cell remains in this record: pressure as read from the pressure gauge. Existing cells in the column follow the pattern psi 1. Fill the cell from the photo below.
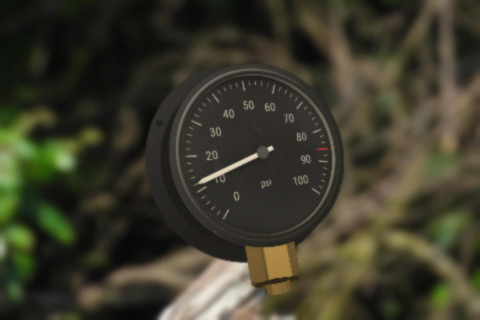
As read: psi 12
